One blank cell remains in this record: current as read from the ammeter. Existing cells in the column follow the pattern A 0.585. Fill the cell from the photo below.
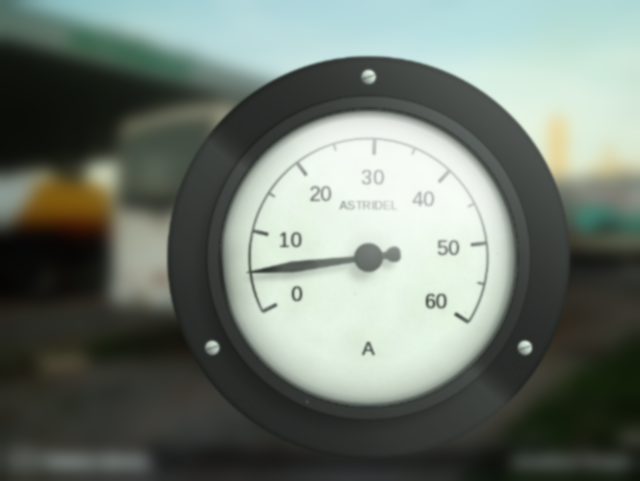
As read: A 5
